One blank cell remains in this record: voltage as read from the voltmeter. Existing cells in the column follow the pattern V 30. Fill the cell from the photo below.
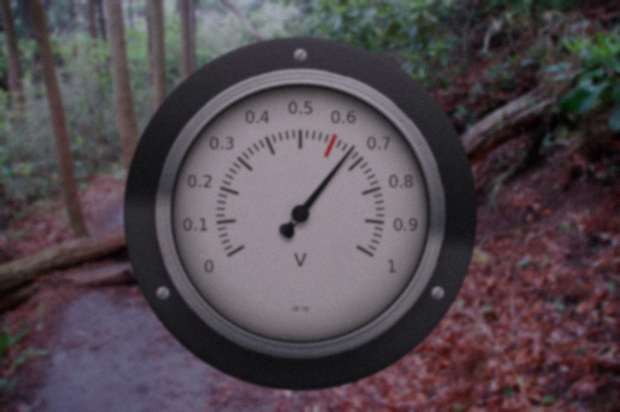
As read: V 0.66
